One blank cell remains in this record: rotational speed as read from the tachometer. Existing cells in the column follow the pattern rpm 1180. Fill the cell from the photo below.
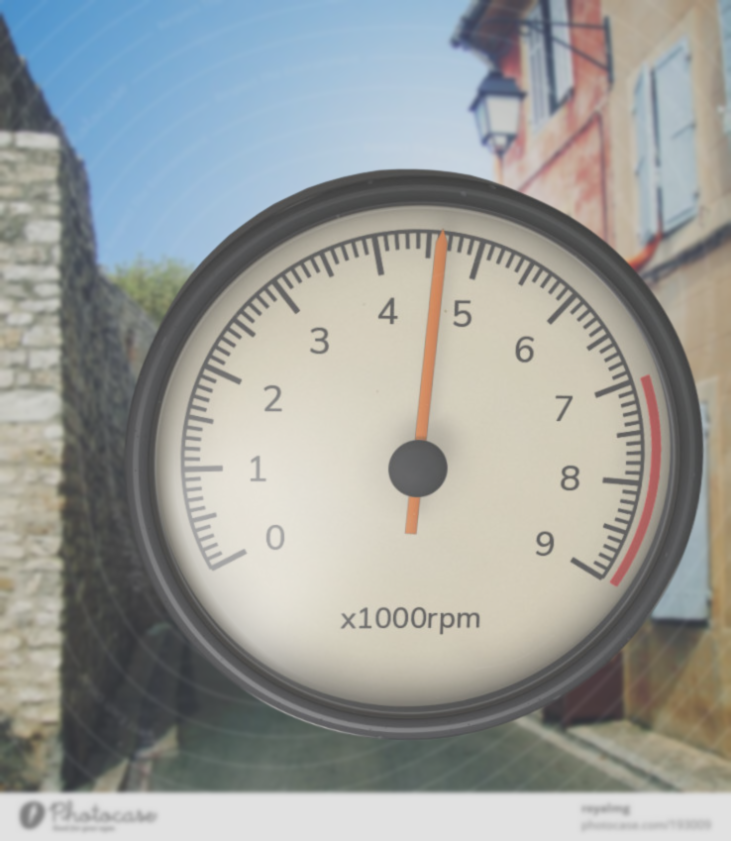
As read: rpm 4600
